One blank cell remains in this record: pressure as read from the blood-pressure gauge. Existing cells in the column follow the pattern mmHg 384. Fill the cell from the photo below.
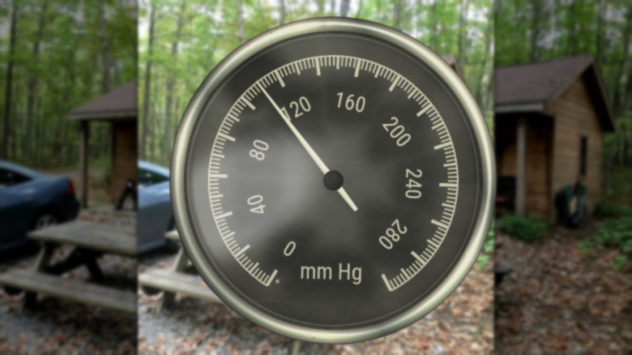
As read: mmHg 110
